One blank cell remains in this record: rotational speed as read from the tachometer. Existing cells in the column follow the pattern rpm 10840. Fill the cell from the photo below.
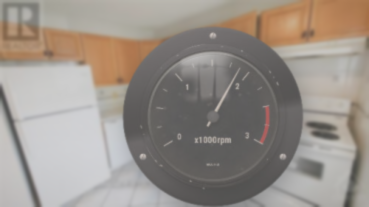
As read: rpm 1875
